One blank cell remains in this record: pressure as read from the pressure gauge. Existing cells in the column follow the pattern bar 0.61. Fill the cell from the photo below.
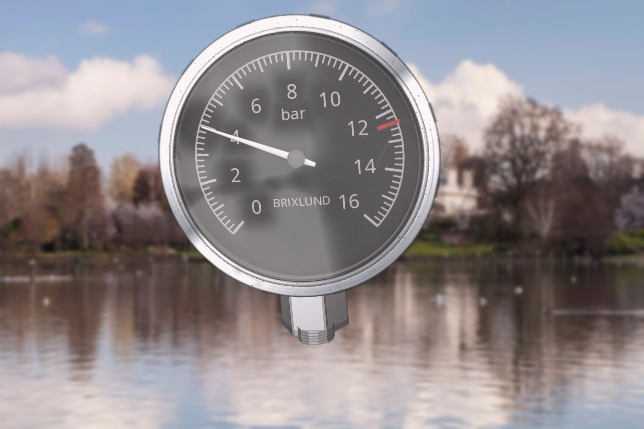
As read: bar 4
